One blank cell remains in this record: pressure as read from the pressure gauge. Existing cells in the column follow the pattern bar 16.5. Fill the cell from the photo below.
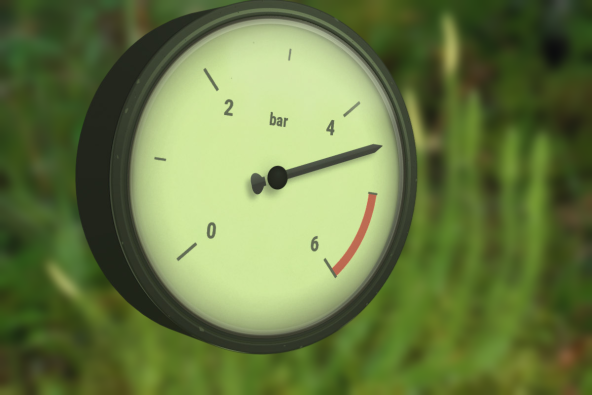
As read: bar 4.5
